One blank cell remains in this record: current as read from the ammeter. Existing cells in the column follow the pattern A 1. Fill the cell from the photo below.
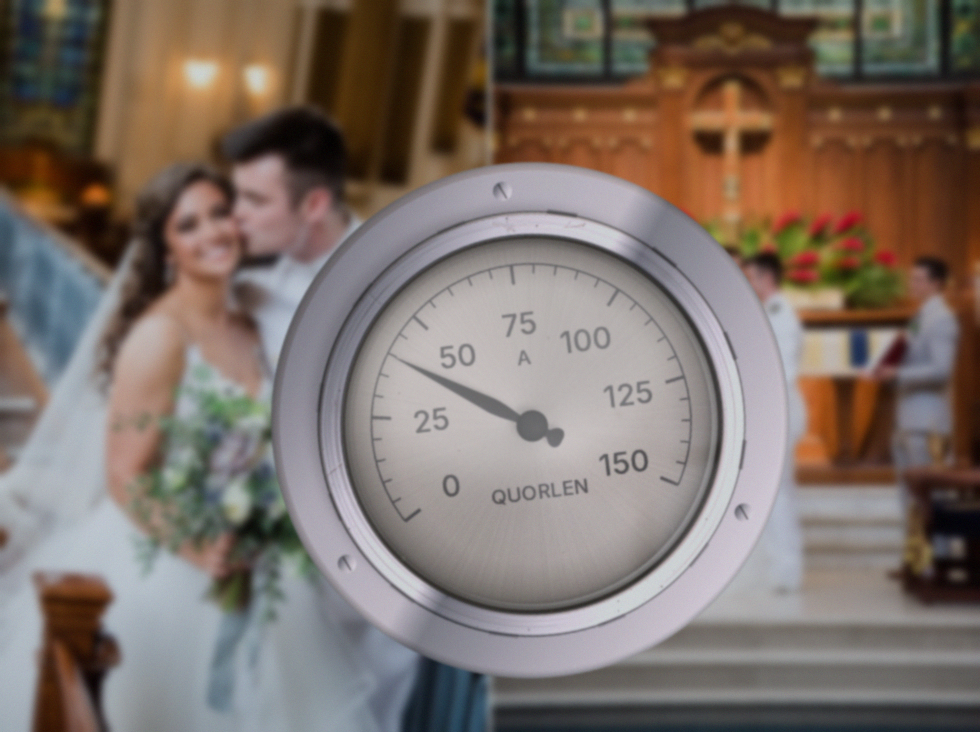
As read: A 40
